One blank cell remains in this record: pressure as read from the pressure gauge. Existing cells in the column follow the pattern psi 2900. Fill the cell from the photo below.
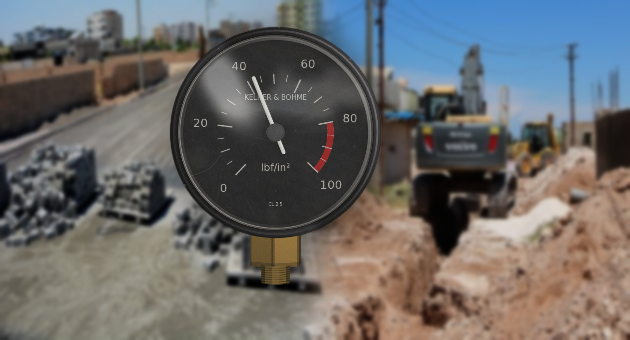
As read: psi 42.5
